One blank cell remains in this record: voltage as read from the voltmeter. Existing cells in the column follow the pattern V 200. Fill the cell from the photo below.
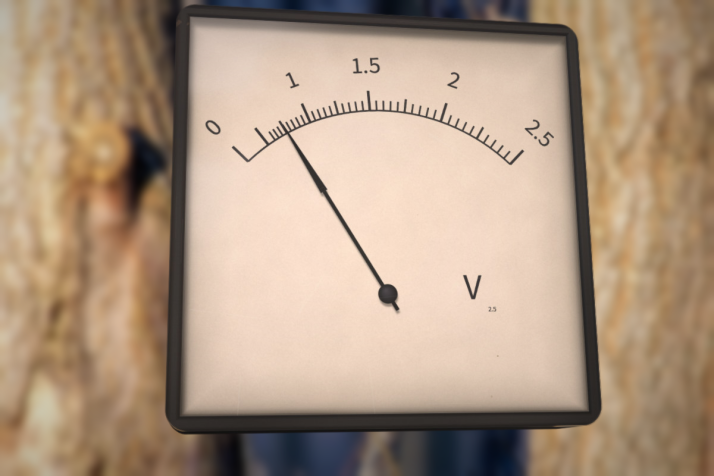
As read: V 0.75
